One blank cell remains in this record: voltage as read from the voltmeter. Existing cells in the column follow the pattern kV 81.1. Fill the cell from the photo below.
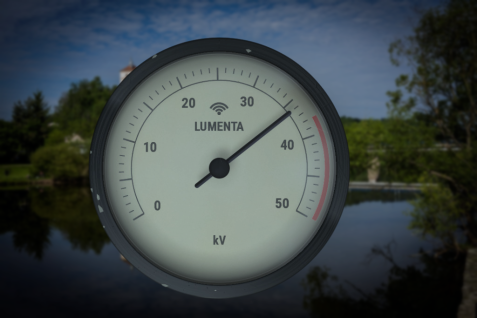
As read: kV 36
